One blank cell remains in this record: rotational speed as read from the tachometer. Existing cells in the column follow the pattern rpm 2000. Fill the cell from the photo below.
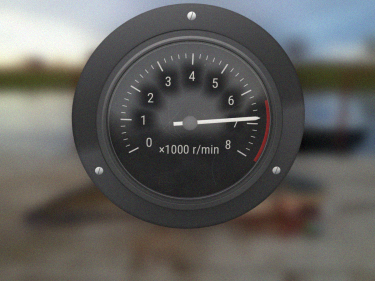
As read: rpm 6800
